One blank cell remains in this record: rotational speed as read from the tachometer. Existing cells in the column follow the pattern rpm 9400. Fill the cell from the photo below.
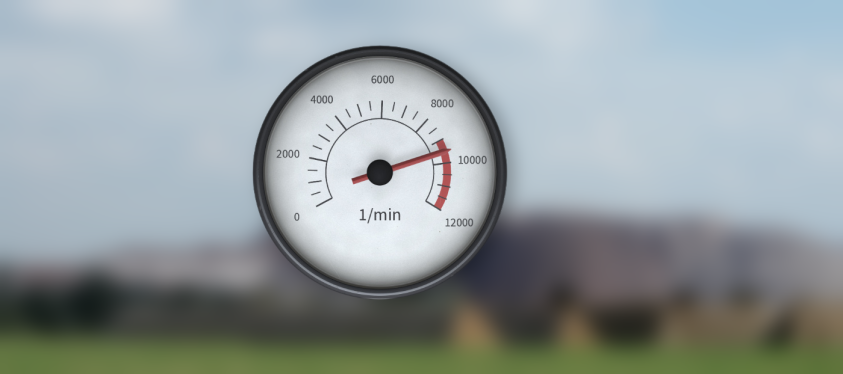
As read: rpm 9500
